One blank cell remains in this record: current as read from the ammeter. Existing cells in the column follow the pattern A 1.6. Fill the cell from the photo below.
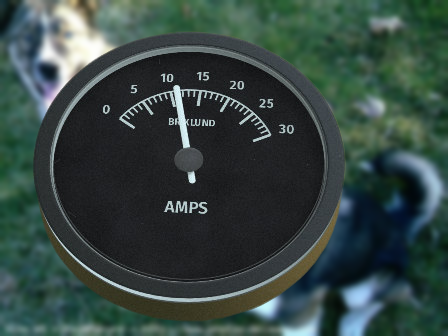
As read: A 11
